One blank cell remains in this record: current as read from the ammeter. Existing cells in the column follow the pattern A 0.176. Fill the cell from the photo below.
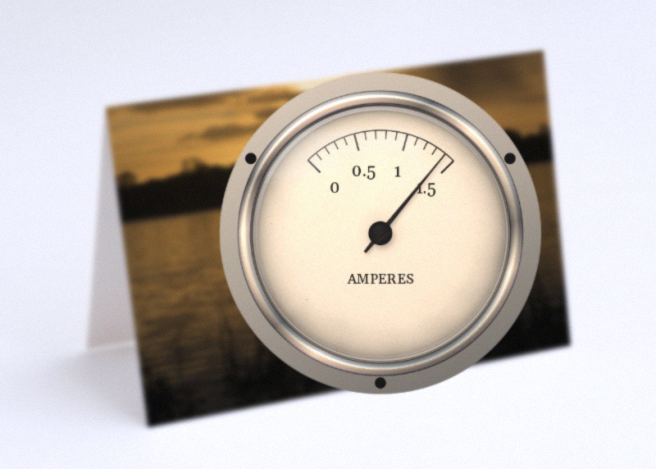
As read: A 1.4
